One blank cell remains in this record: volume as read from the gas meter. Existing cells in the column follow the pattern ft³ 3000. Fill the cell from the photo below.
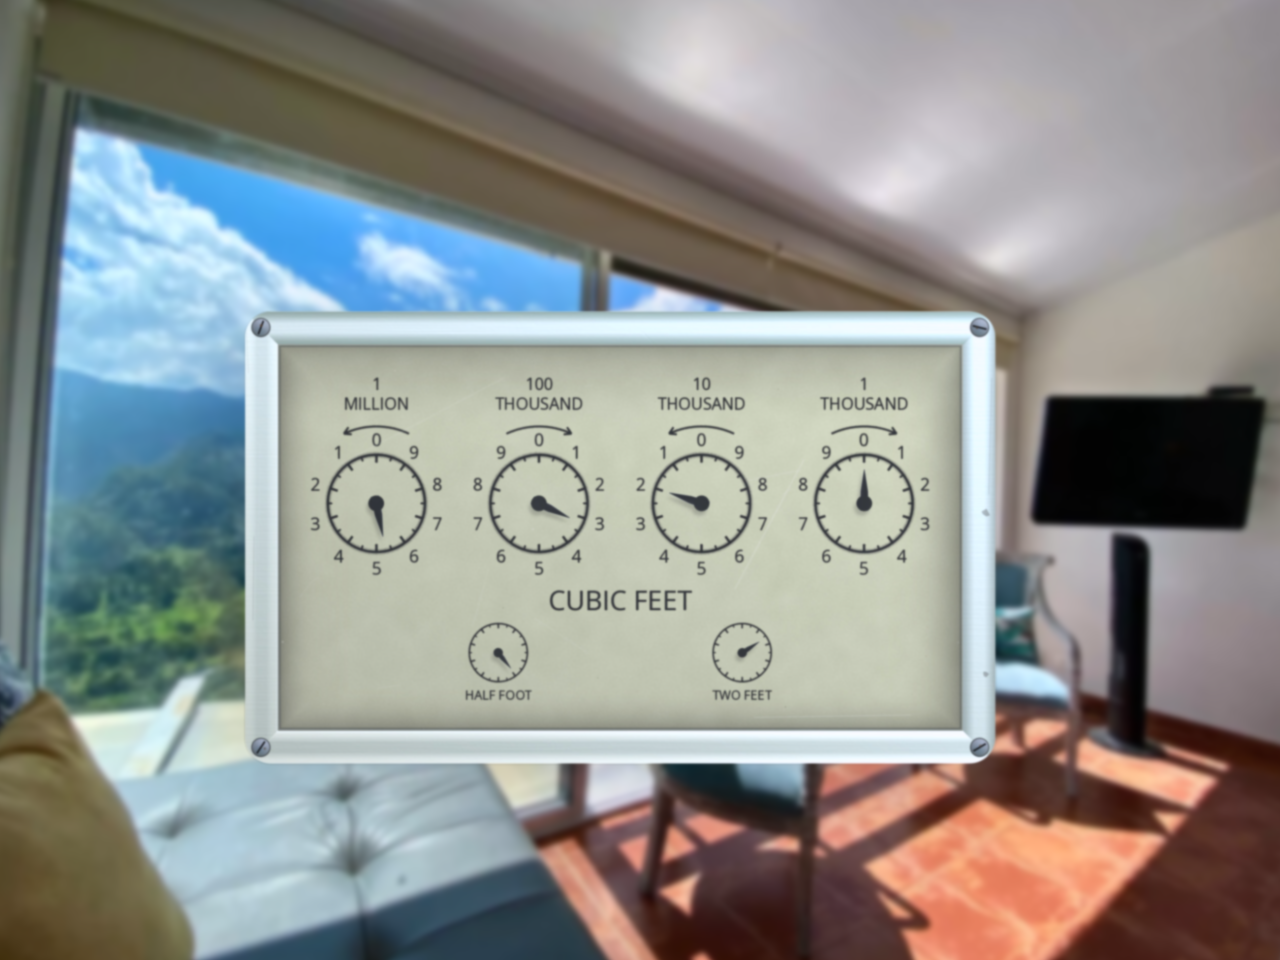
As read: ft³ 532000
